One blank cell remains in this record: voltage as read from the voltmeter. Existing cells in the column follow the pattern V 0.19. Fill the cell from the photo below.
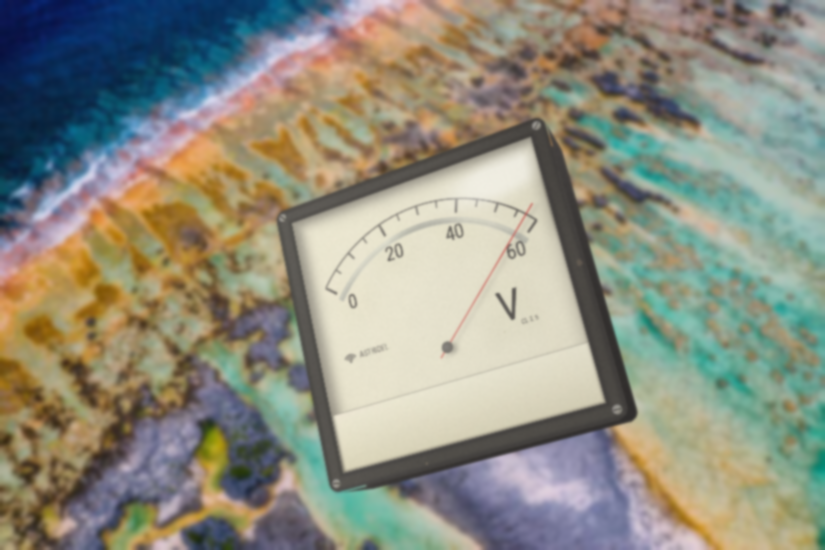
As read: V 57.5
